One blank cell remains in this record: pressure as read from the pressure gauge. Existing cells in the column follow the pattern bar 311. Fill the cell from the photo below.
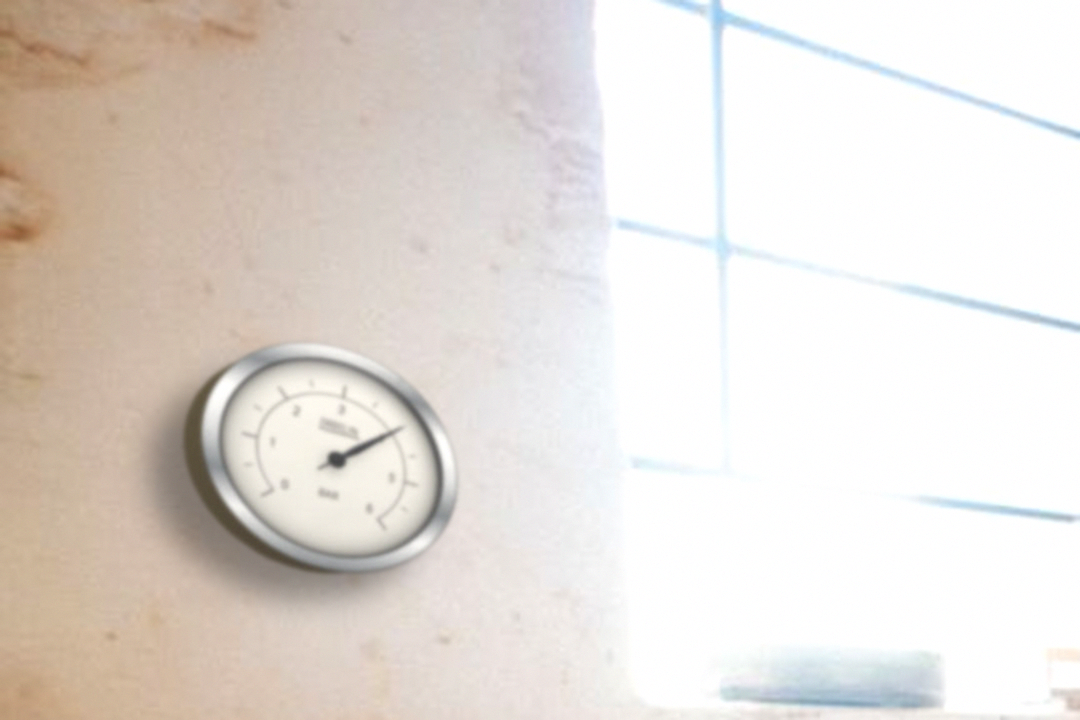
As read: bar 4
